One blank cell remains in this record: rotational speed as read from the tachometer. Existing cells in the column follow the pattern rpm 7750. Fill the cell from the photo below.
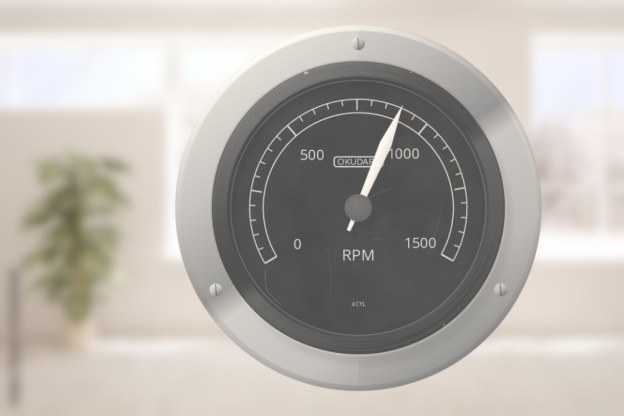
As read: rpm 900
